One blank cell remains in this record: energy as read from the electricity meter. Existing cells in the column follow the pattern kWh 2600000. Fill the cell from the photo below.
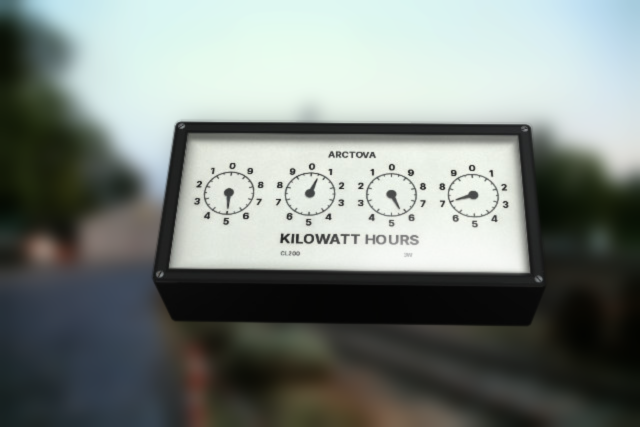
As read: kWh 5057
